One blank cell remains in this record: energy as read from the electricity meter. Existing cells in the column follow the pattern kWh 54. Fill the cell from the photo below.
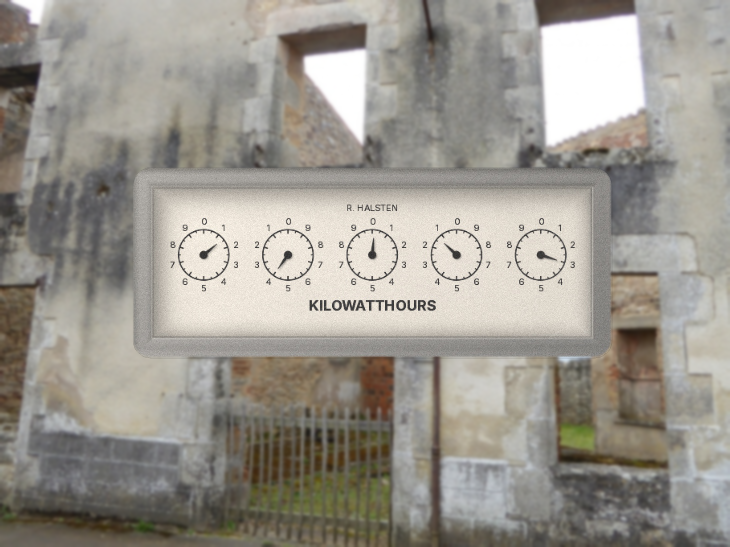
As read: kWh 14013
